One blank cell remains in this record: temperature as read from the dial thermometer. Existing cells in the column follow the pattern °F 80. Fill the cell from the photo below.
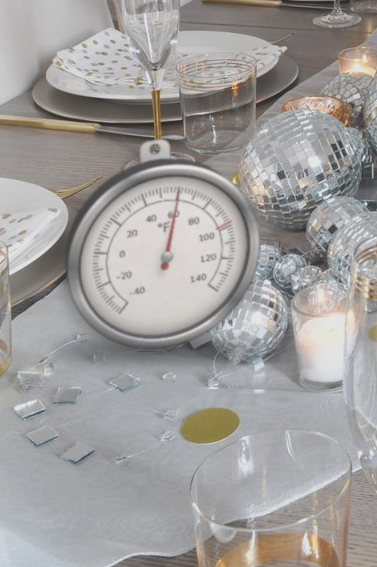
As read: °F 60
